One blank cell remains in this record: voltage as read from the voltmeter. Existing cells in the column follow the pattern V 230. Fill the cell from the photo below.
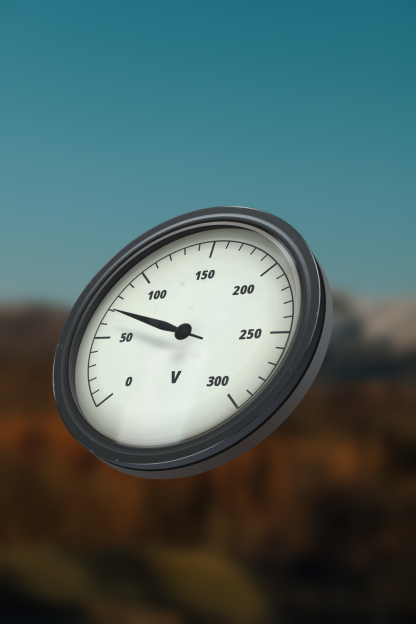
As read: V 70
